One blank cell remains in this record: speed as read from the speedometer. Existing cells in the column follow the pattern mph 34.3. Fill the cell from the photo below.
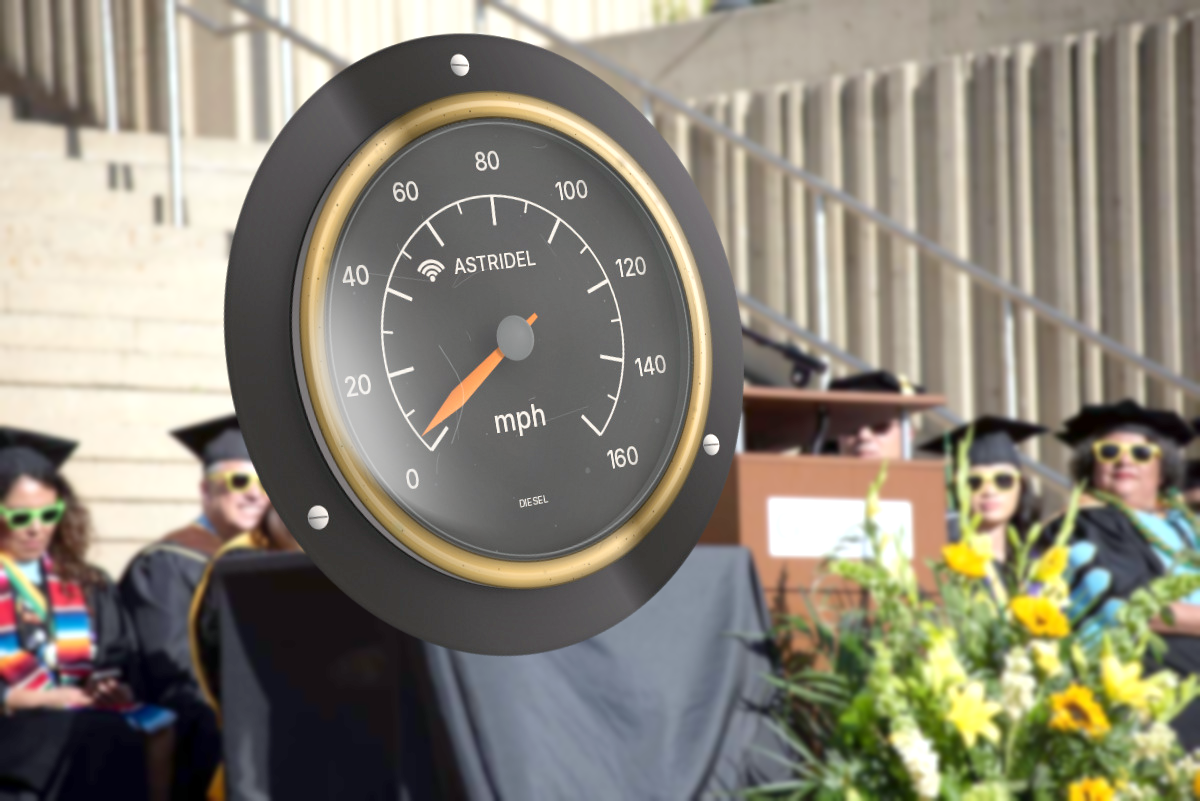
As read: mph 5
